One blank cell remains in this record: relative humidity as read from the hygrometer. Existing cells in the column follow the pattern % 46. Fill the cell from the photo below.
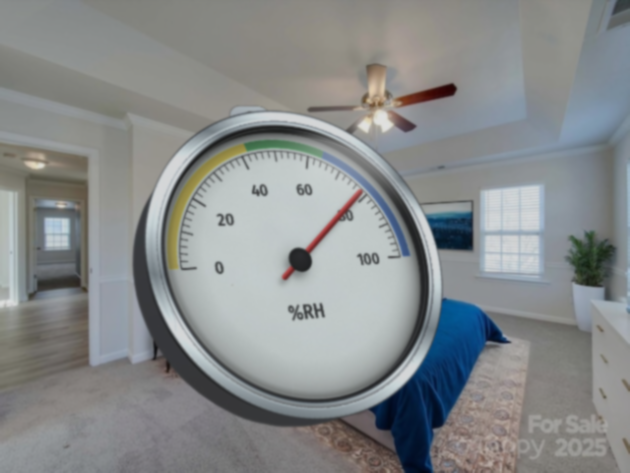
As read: % 78
